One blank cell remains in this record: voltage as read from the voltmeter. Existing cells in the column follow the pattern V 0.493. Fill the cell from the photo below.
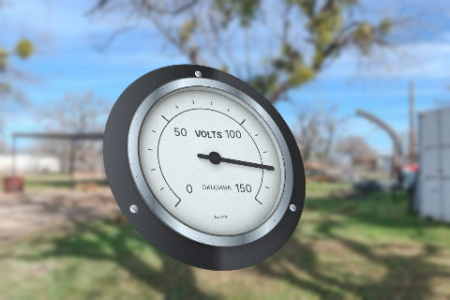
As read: V 130
